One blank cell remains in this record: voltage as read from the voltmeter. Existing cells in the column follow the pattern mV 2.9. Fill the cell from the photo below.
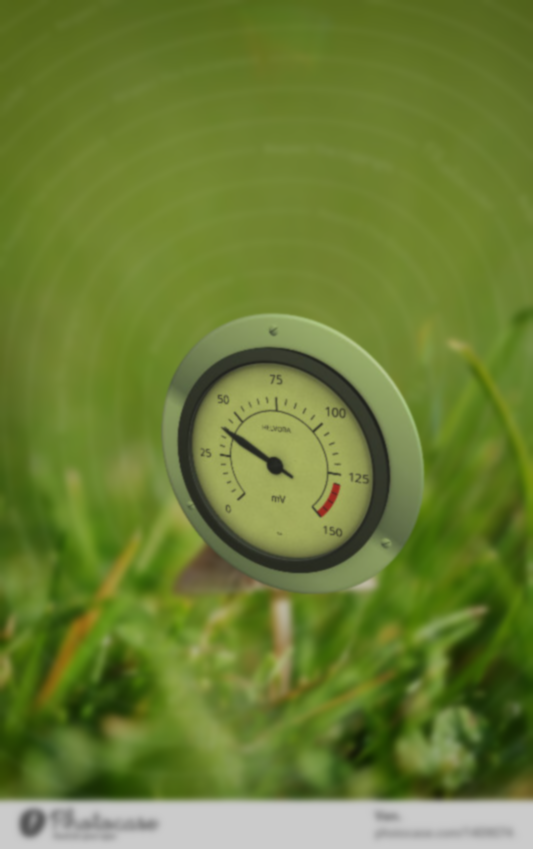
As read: mV 40
